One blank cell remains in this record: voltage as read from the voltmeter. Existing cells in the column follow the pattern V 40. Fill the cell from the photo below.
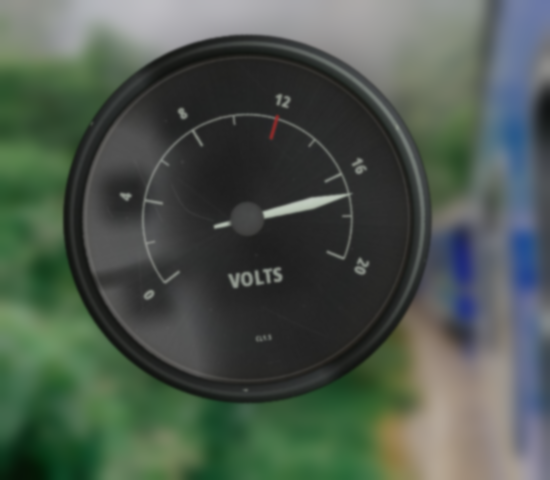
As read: V 17
